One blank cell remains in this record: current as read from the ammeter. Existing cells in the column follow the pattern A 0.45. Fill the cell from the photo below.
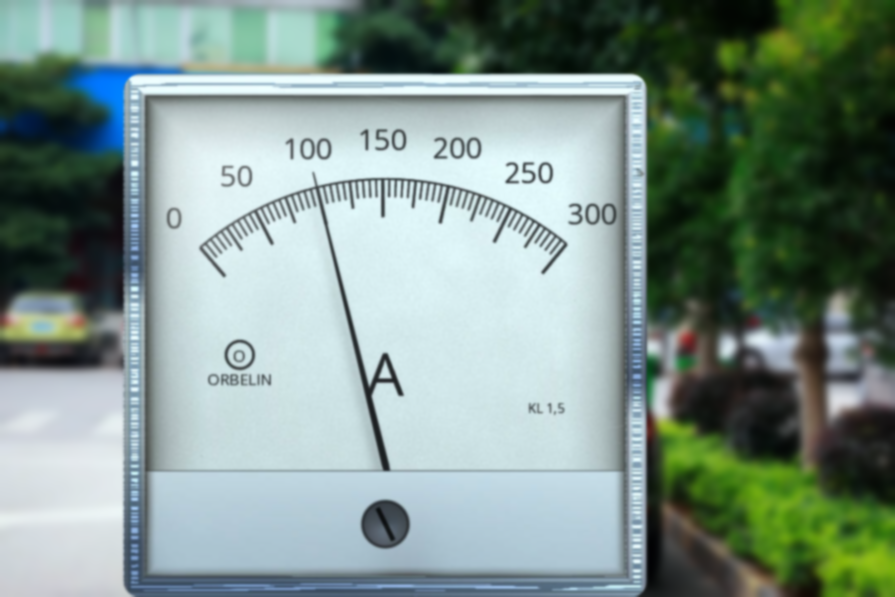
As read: A 100
